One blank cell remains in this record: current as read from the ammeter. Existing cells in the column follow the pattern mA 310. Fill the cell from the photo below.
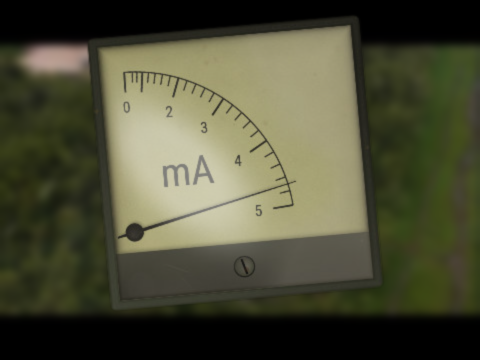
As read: mA 4.7
